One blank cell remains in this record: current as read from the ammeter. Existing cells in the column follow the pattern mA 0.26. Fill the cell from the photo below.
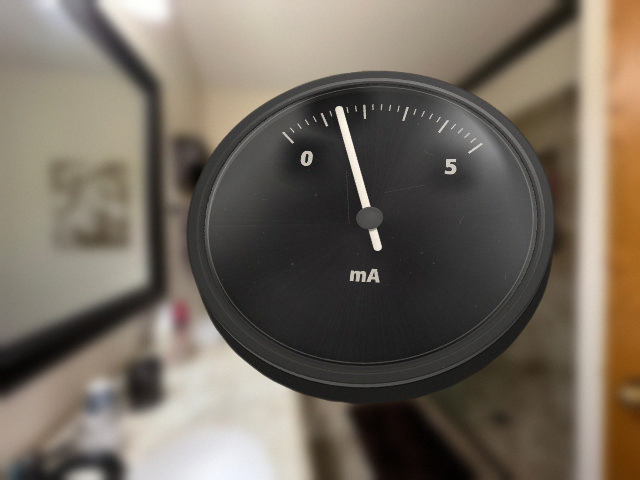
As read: mA 1.4
